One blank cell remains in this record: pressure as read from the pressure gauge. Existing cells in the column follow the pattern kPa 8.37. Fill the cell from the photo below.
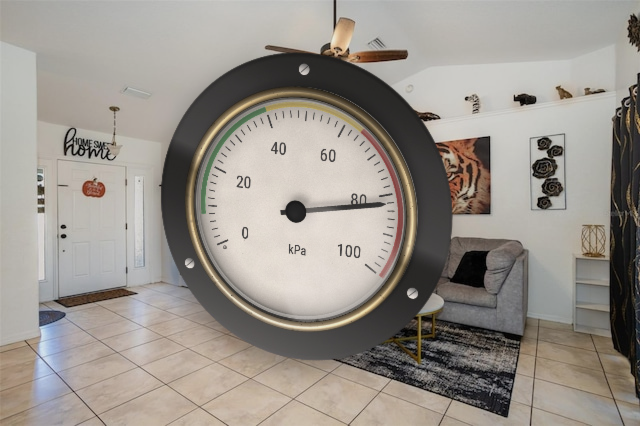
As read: kPa 82
